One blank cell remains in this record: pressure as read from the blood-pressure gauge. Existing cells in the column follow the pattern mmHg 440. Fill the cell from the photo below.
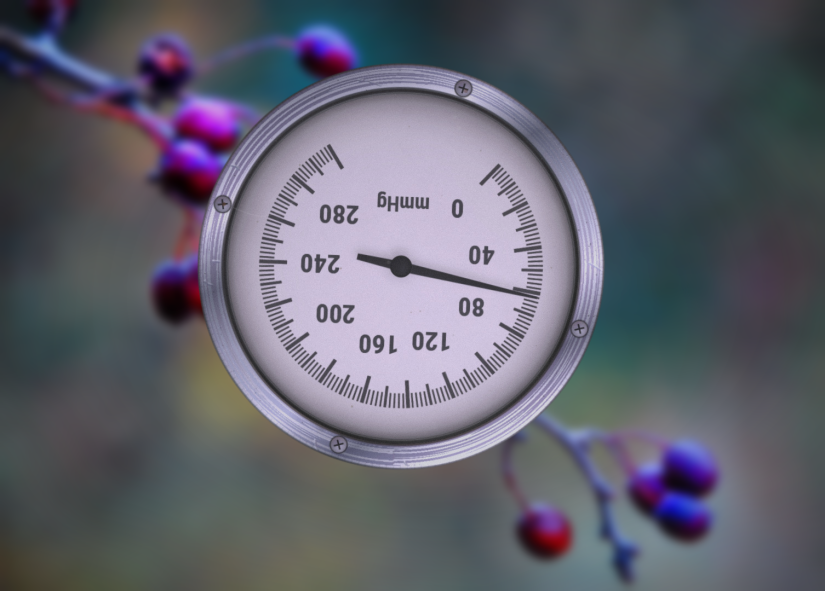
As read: mmHg 62
